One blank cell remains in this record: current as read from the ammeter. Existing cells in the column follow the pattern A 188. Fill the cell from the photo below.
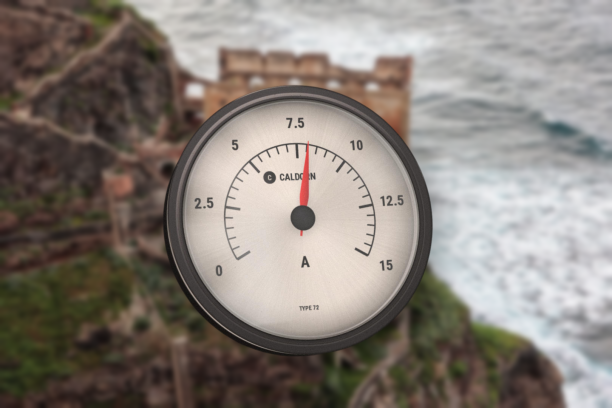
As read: A 8
